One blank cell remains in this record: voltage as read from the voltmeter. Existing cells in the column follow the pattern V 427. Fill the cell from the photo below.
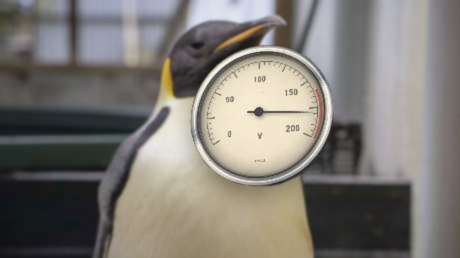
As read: V 180
